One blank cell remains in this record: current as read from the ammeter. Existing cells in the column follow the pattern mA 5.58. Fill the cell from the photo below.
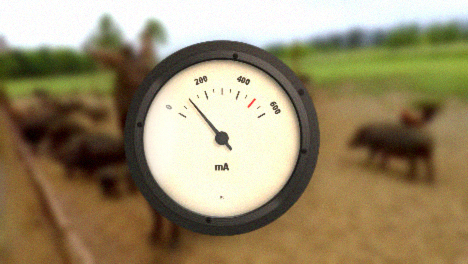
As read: mA 100
